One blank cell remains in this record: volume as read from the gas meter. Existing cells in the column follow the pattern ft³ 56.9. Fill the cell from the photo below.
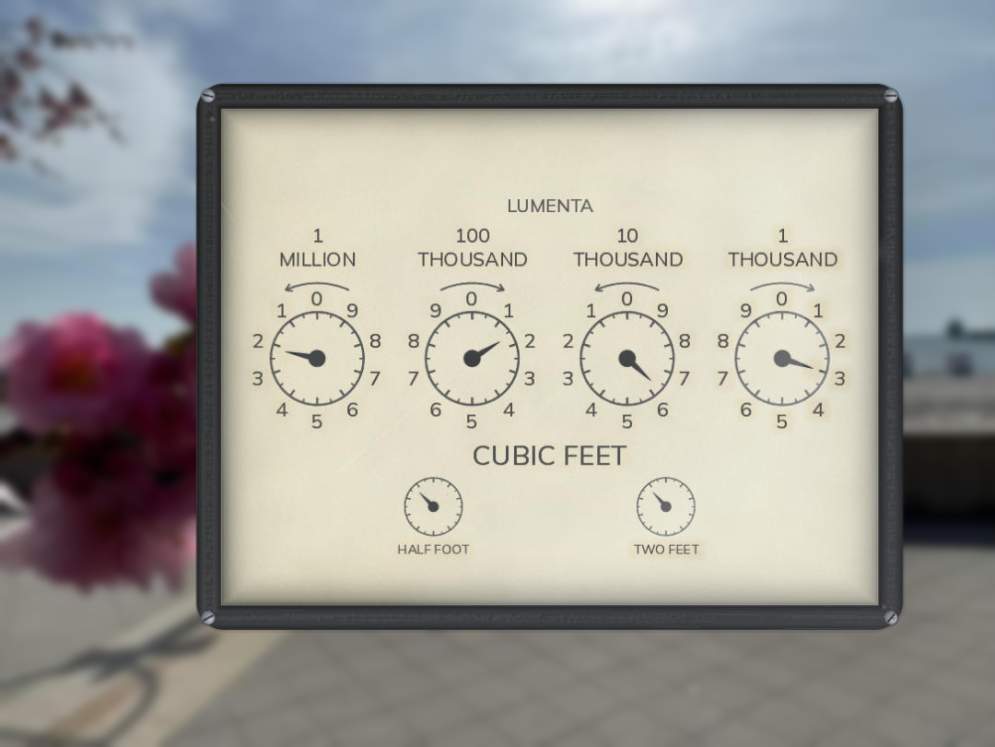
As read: ft³ 216300
